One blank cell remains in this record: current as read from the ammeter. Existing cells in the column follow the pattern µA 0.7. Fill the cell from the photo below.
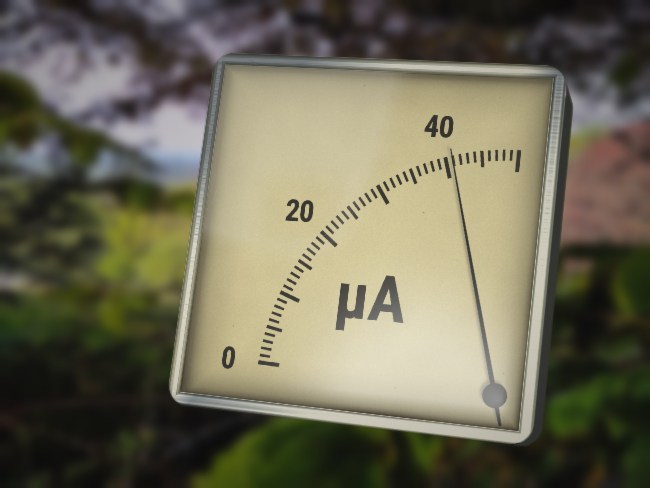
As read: µA 41
